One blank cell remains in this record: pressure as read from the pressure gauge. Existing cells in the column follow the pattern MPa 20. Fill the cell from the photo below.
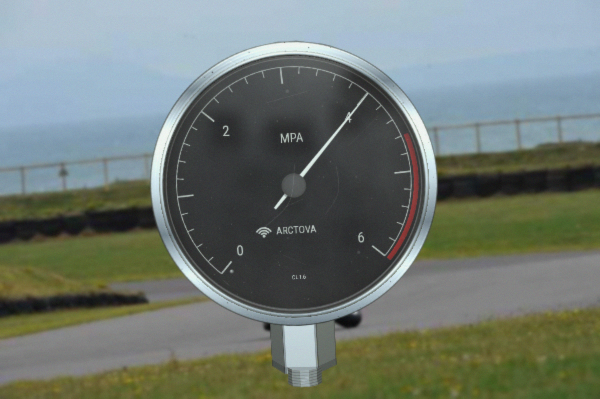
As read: MPa 4
